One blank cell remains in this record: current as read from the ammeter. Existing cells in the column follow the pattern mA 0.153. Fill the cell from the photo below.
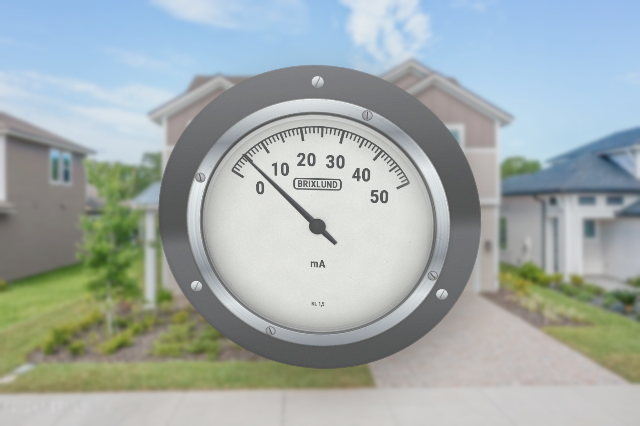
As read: mA 5
